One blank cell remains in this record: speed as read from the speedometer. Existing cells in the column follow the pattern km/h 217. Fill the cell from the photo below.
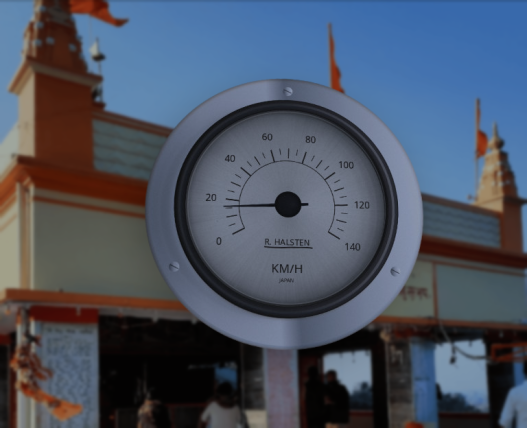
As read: km/h 15
